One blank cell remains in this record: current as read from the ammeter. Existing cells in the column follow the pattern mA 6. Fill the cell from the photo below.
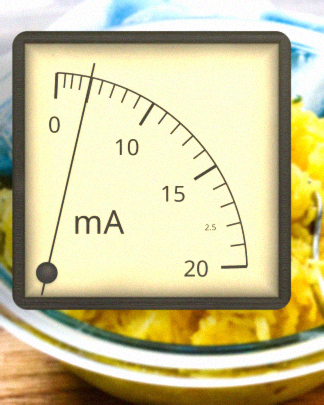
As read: mA 5
